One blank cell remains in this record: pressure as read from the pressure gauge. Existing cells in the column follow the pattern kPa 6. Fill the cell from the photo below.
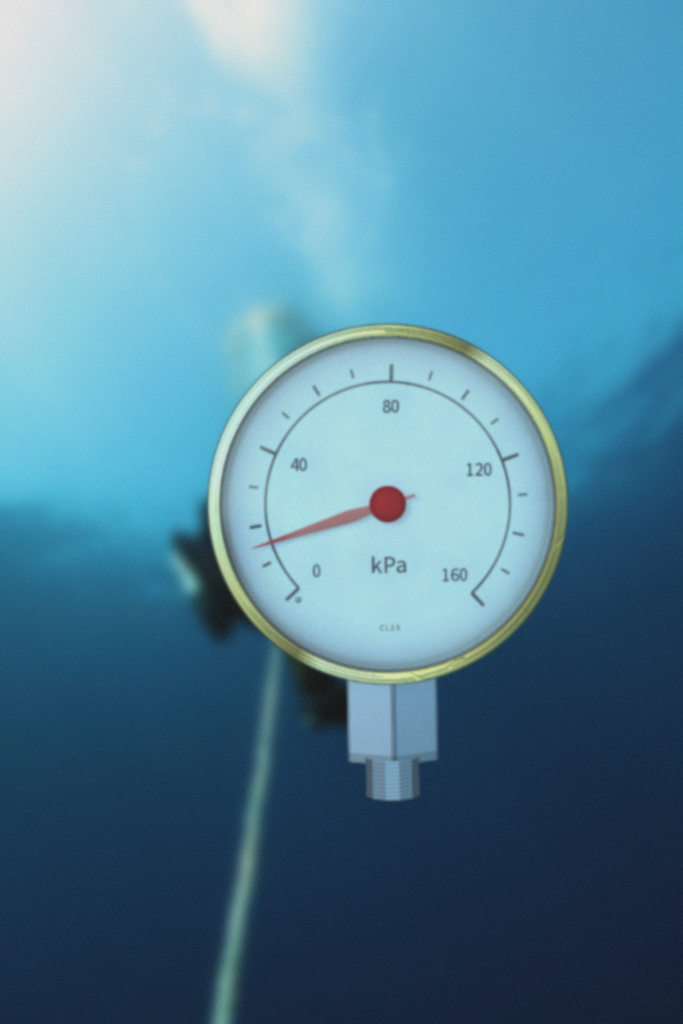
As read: kPa 15
